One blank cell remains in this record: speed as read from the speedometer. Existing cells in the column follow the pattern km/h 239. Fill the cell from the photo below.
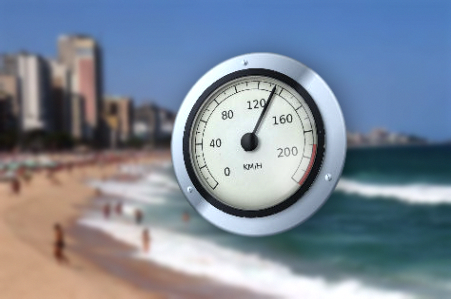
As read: km/h 135
